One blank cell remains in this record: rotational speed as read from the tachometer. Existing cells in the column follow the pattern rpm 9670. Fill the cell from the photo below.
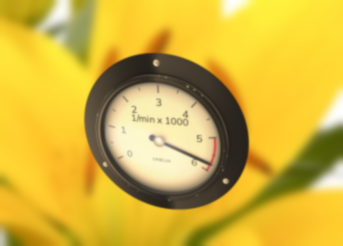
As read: rpm 5750
